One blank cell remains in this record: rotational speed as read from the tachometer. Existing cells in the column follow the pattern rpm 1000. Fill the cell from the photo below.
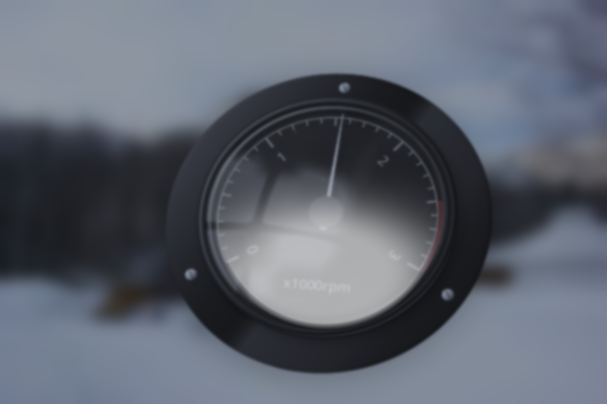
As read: rpm 1550
